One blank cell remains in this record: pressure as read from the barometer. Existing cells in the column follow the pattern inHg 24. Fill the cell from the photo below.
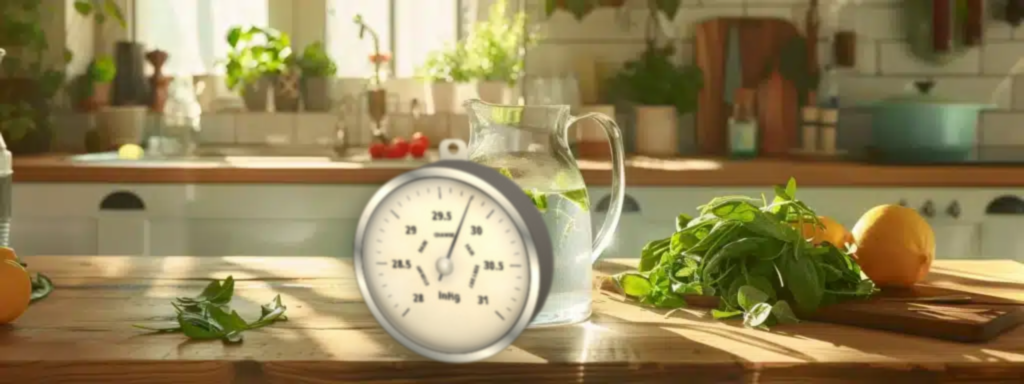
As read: inHg 29.8
